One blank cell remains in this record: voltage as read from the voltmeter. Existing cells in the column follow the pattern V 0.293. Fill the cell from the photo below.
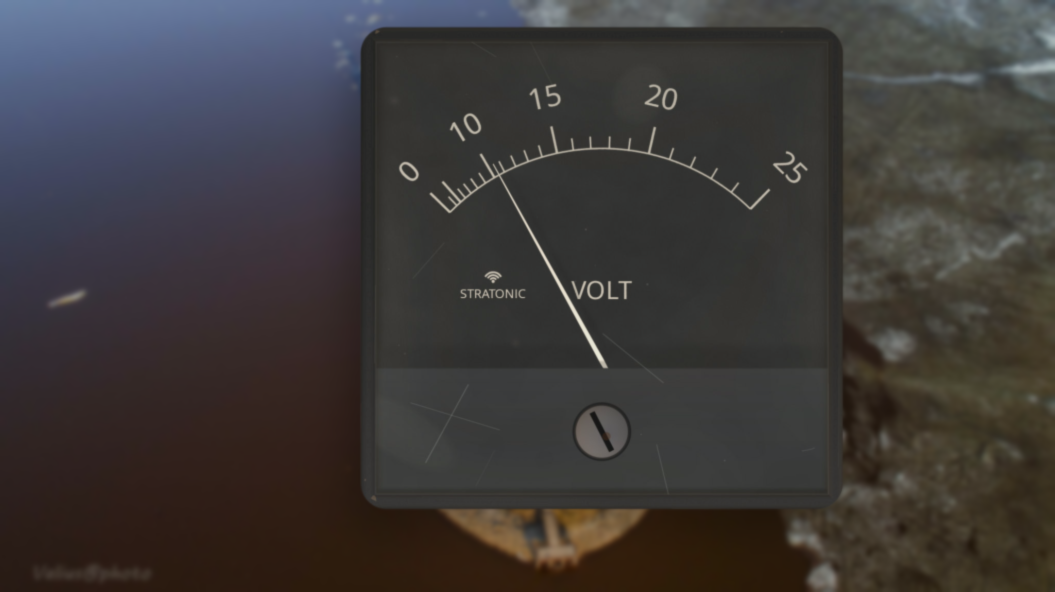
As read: V 10.5
